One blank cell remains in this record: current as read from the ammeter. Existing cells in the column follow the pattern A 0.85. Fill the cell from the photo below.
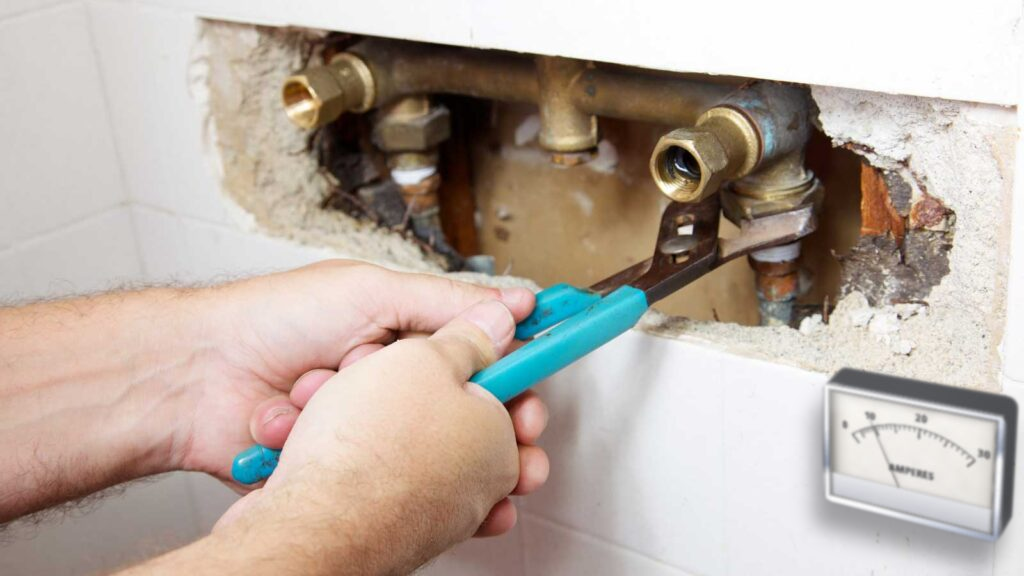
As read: A 10
